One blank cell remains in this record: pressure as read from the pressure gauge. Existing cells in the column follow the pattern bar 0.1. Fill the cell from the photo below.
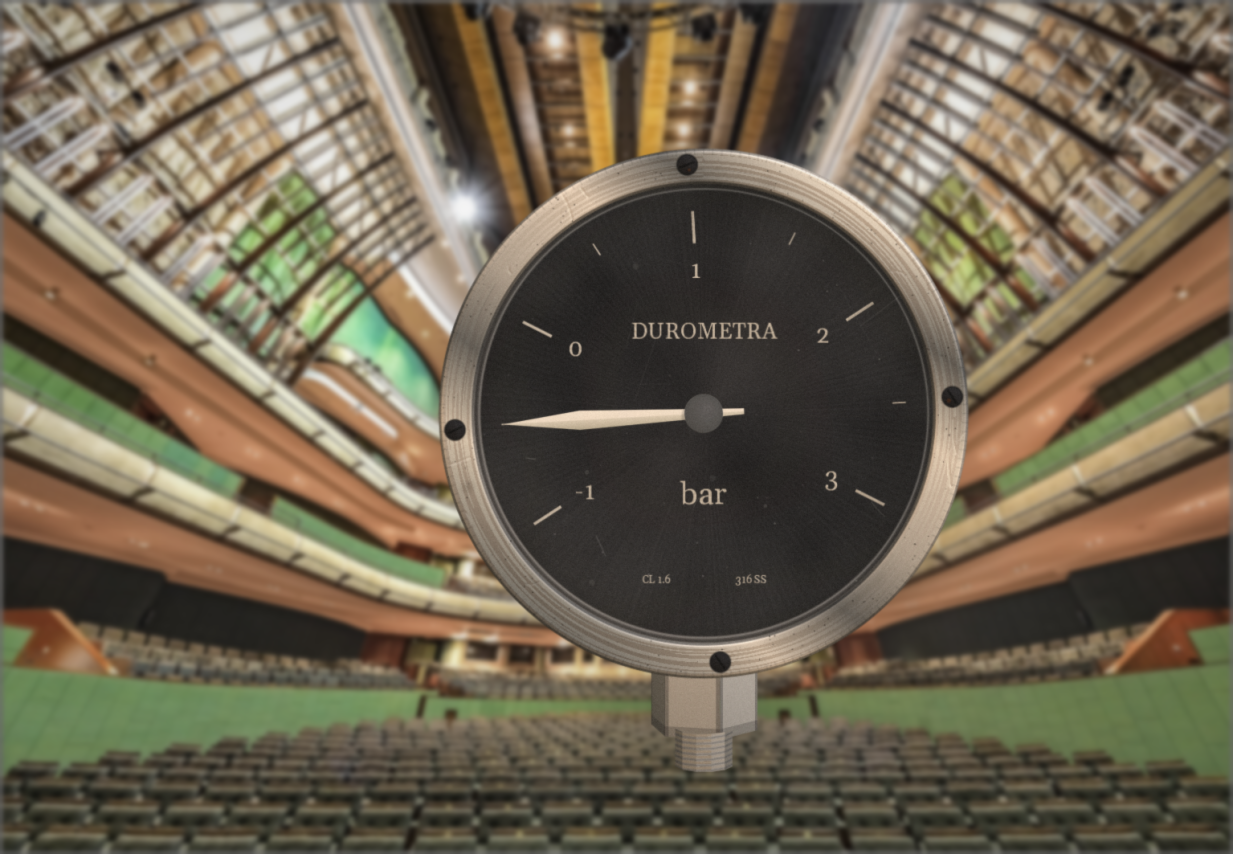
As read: bar -0.5
